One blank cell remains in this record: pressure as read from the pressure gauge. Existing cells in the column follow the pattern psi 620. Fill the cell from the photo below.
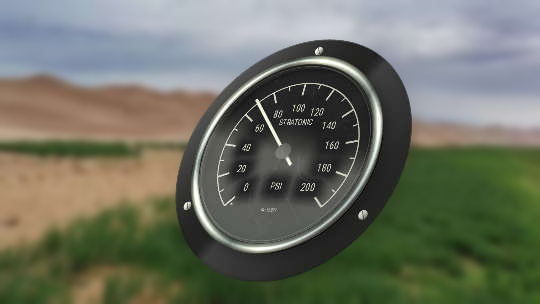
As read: psi 70
